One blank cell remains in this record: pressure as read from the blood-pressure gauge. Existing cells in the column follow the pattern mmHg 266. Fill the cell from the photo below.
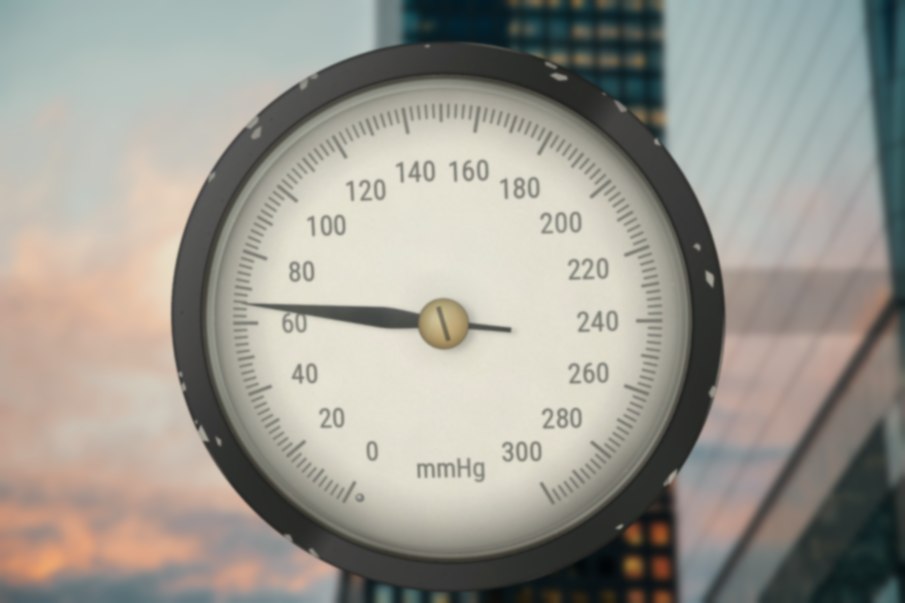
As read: mmHg 66
